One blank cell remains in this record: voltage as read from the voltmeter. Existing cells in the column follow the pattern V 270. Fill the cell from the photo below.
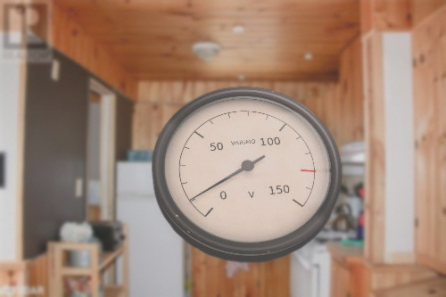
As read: V 10
